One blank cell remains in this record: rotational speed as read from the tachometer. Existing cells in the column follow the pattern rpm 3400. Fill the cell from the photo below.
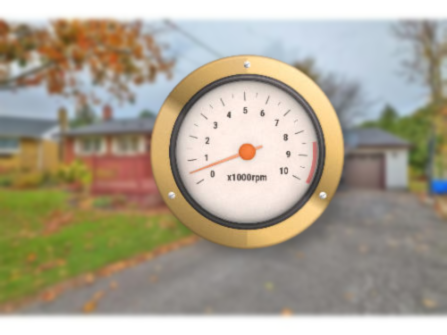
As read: rpm 500
